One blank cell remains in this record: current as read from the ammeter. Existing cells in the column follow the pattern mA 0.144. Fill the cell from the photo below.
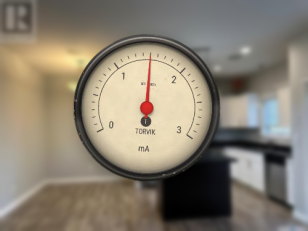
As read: mA 1.5
